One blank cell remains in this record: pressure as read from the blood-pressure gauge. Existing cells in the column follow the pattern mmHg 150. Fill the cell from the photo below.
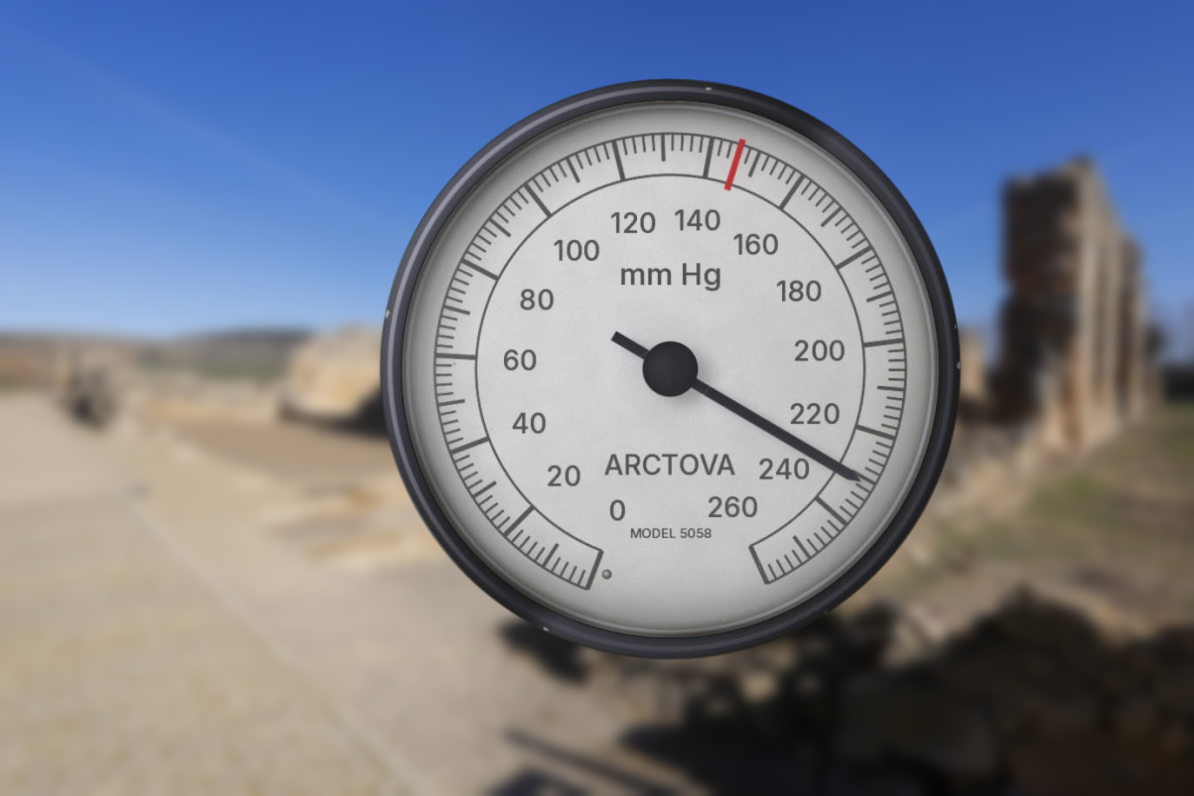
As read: mmHg 231
